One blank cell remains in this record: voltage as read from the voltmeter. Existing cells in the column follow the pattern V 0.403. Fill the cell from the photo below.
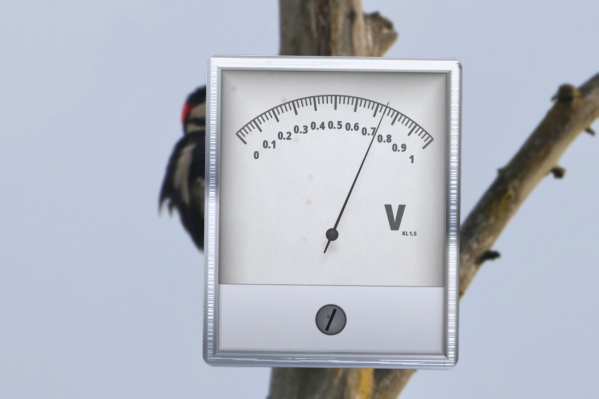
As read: V 0.74
